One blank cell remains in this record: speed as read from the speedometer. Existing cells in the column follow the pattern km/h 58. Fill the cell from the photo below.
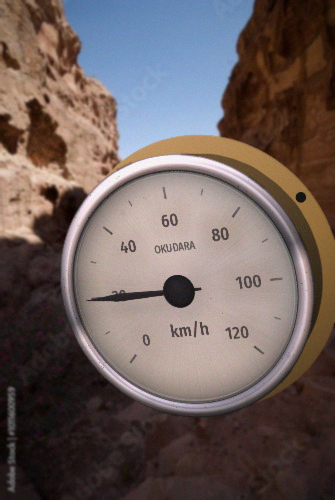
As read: km/h 20
